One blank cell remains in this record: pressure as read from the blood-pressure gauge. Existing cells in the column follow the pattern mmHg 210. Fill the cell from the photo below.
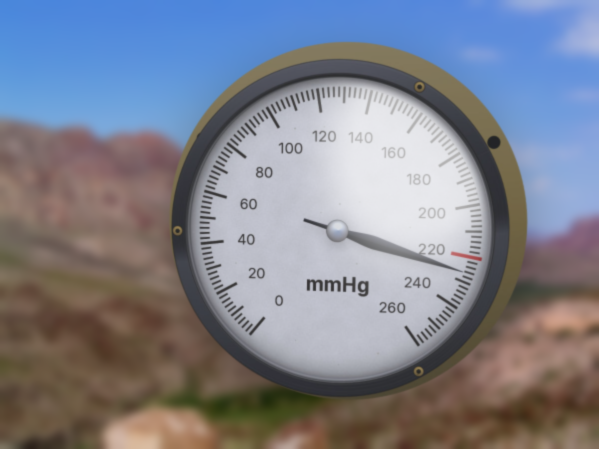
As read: mmHg 226
